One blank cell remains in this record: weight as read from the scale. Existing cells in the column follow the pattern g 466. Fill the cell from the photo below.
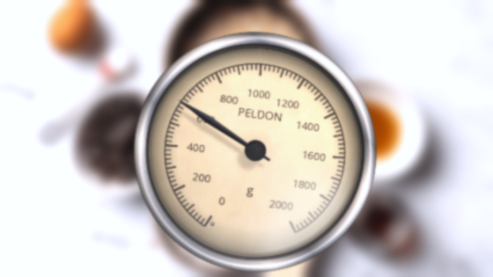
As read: g 600
